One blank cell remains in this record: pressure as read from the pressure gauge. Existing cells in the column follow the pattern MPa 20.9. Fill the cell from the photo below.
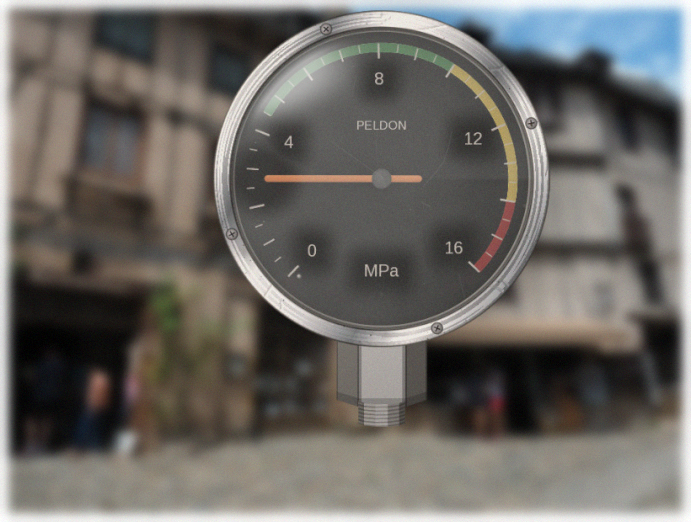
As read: MPa 2.75
